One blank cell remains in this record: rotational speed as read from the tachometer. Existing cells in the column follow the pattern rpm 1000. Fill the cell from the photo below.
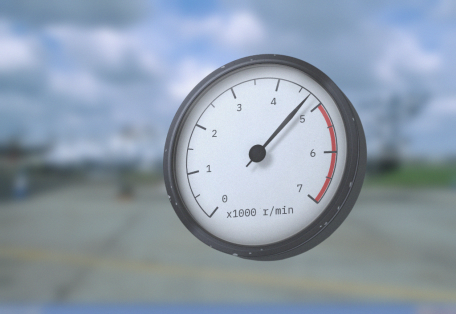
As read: rpm 4750
